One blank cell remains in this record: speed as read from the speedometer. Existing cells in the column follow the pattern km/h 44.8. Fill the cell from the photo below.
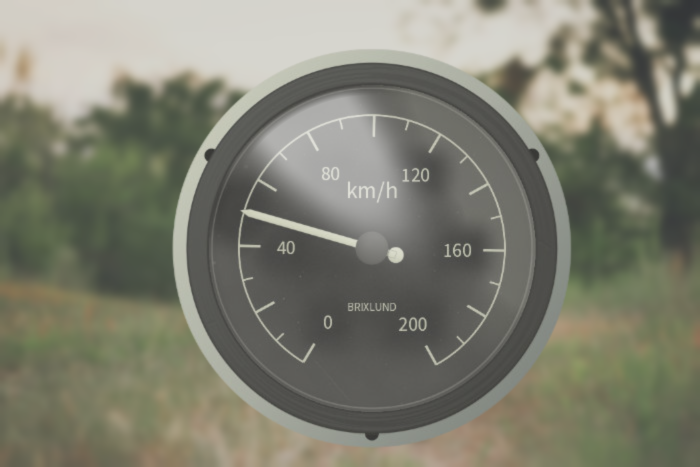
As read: km/h 50
